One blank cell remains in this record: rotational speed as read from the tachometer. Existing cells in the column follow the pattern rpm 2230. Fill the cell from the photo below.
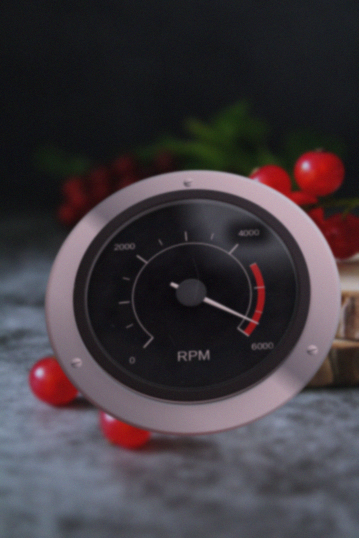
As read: rpm 5750
